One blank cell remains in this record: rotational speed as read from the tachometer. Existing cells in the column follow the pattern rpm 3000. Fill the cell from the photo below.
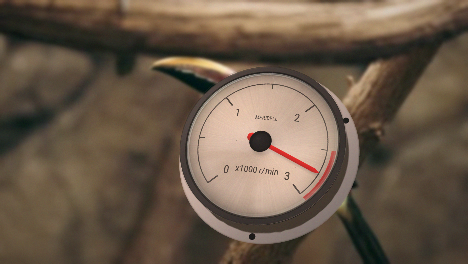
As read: rpm 2750
